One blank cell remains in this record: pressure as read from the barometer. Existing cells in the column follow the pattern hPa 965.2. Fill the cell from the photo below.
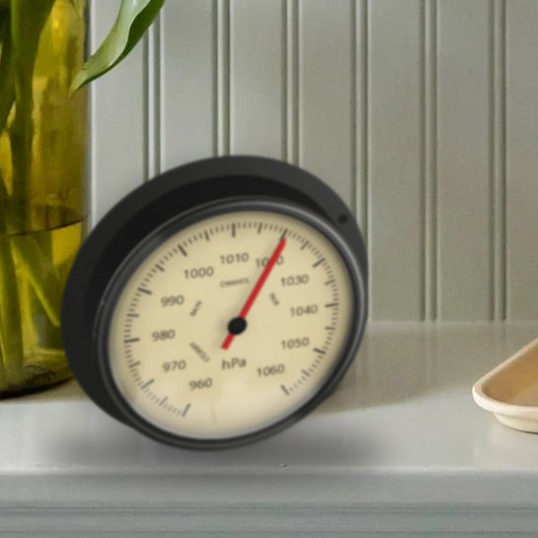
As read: hPa 1020
